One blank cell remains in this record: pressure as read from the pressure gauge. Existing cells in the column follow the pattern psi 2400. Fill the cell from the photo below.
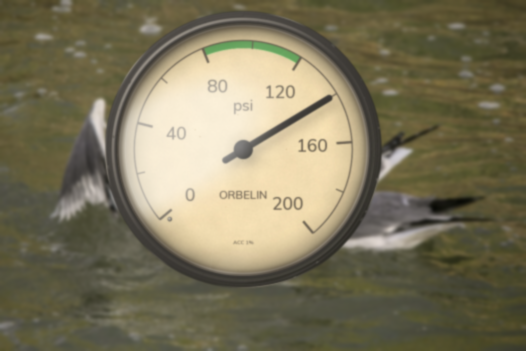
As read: psi 140
